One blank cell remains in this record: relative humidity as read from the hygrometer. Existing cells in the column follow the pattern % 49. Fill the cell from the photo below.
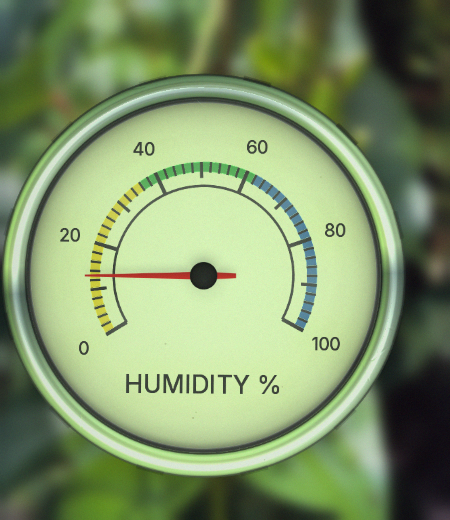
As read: % 13
